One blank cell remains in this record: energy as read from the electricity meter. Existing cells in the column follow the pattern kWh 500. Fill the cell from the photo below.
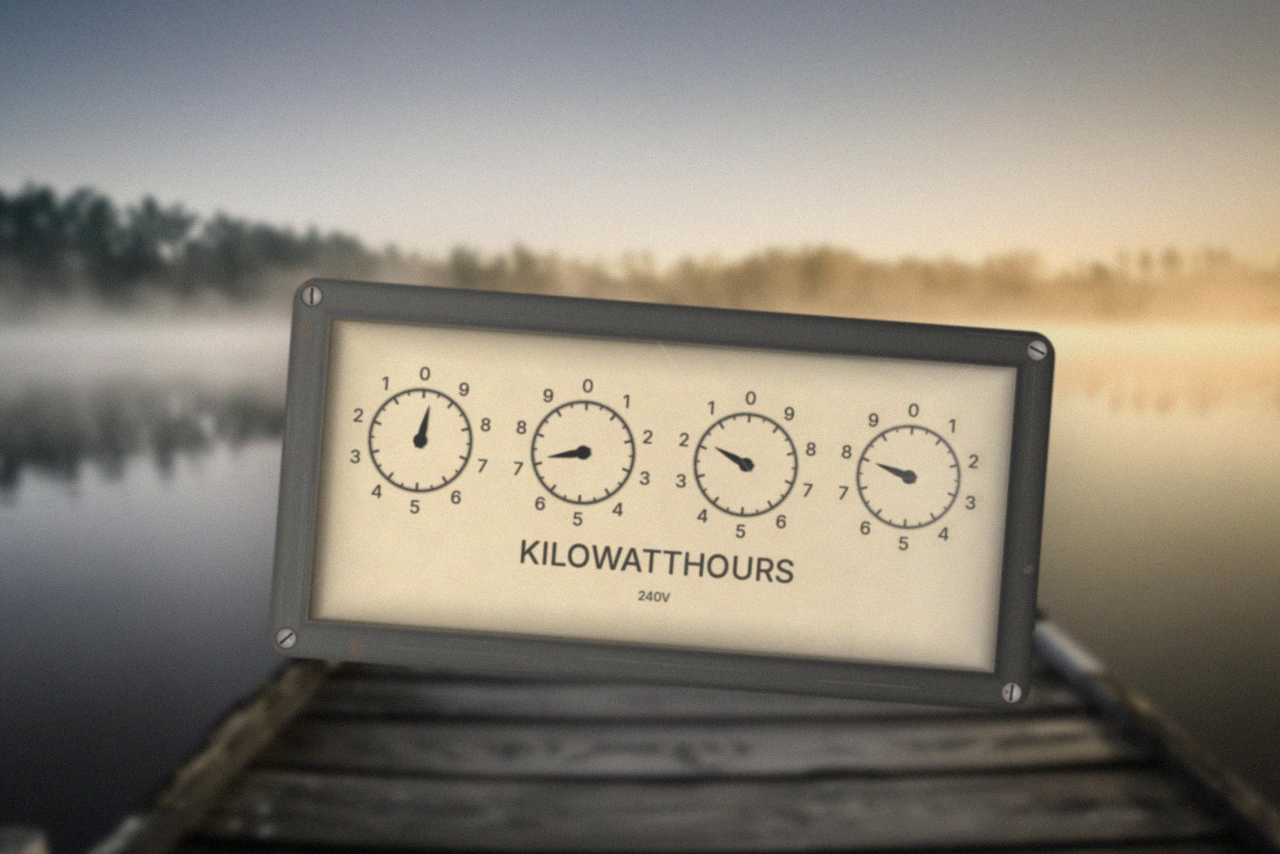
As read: kWh 9718
